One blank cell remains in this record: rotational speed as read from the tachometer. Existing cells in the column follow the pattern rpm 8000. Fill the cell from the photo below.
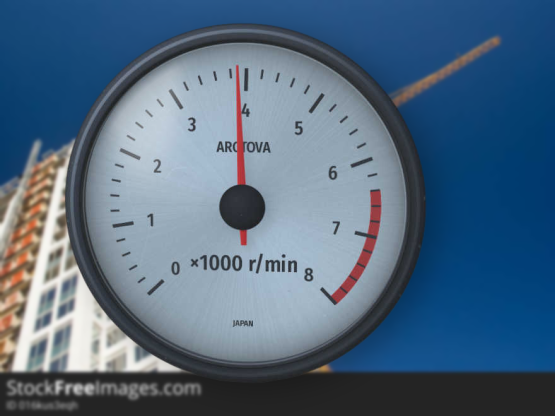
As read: rpm 3900
